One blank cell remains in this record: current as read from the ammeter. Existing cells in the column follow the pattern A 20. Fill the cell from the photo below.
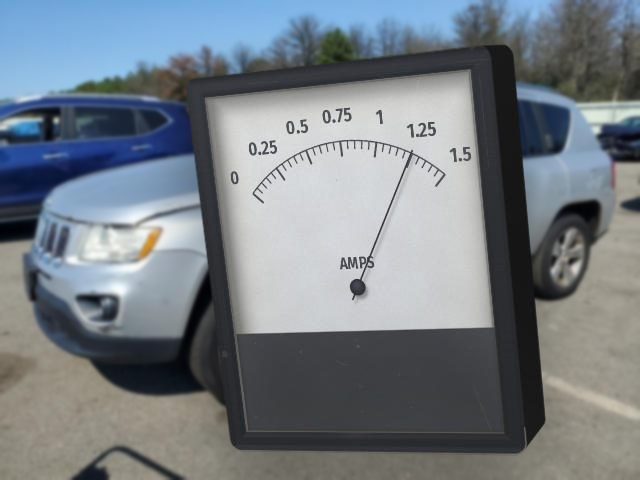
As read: A 1.25
